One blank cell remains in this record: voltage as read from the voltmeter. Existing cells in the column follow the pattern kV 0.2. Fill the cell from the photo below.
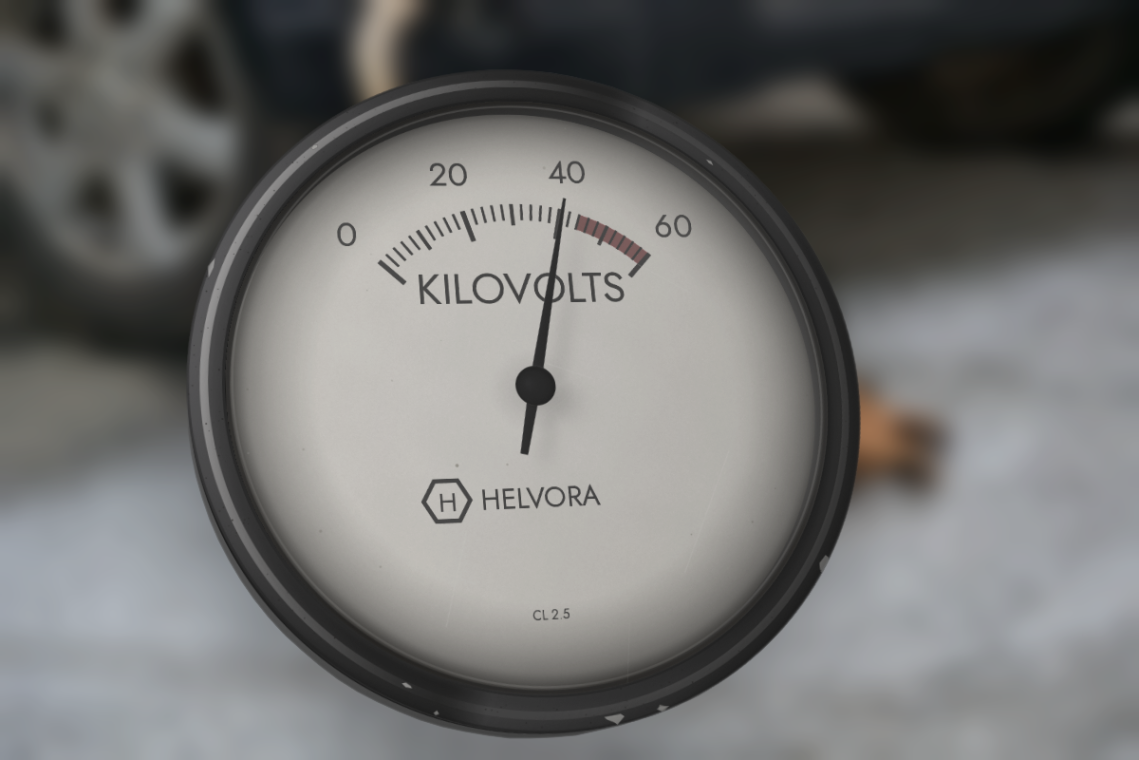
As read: kV 40
